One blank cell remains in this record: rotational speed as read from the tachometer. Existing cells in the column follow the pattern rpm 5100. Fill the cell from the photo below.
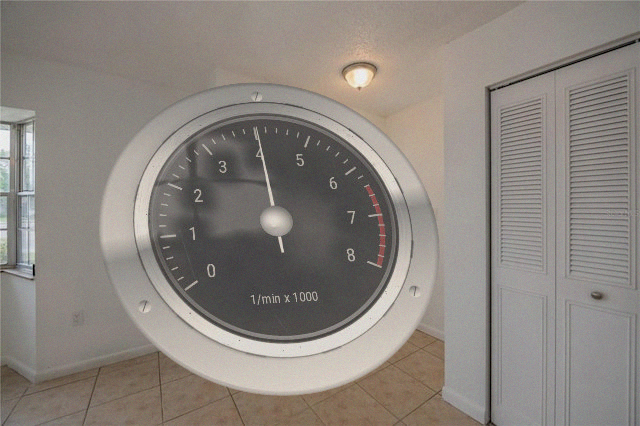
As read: rpm 4000
